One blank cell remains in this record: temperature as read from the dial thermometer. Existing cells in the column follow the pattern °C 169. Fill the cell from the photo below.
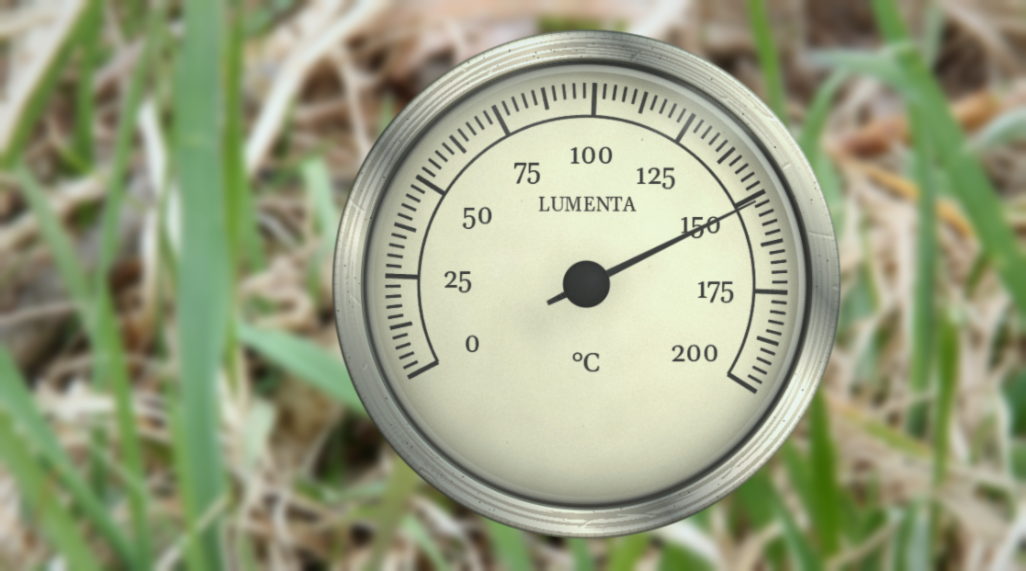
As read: °C 151.25
